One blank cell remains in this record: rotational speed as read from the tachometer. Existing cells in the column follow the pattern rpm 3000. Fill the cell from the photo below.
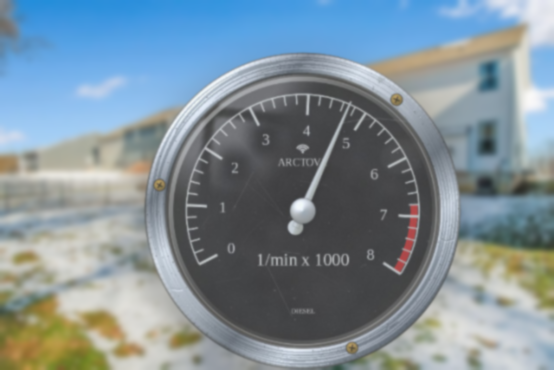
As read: rpm 4700
